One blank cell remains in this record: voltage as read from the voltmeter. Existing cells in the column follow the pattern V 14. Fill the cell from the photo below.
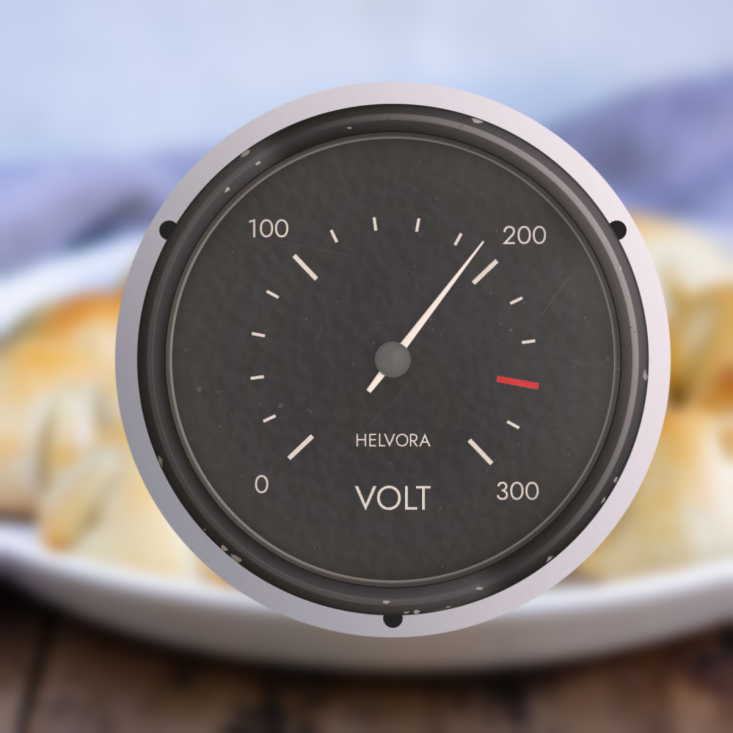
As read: V 190
